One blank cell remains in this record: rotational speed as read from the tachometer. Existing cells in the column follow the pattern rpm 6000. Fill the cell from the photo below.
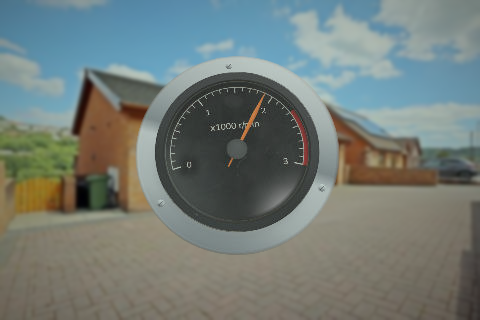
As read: rpm 1900
